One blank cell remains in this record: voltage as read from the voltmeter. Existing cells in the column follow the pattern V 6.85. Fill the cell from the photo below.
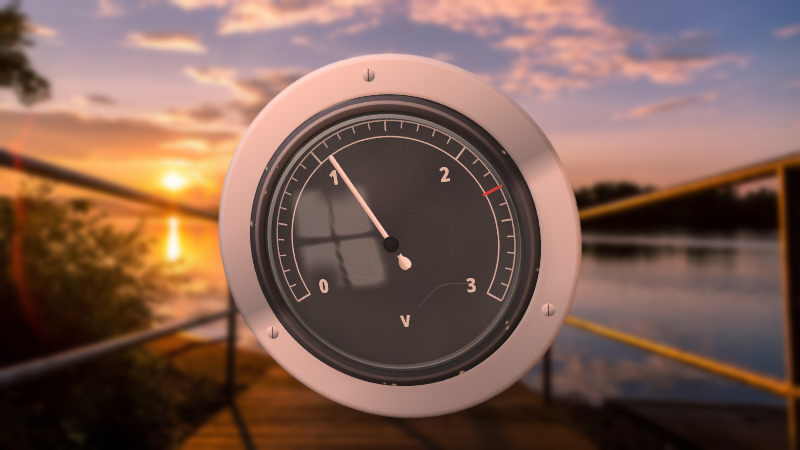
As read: V 1.1
